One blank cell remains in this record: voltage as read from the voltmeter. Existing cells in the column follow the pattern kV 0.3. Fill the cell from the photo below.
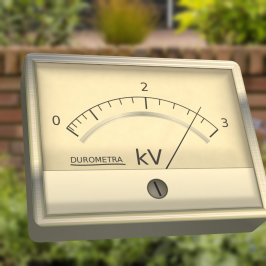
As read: kV 2.7
